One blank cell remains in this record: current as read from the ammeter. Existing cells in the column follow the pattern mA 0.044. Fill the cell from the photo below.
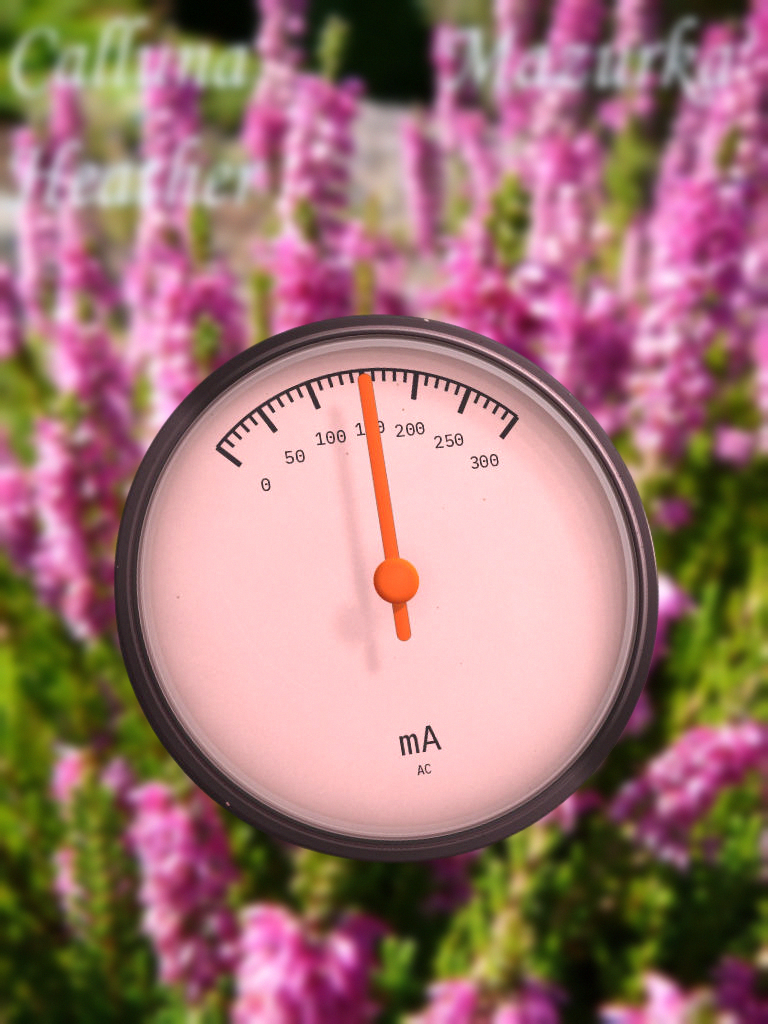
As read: mA 150
